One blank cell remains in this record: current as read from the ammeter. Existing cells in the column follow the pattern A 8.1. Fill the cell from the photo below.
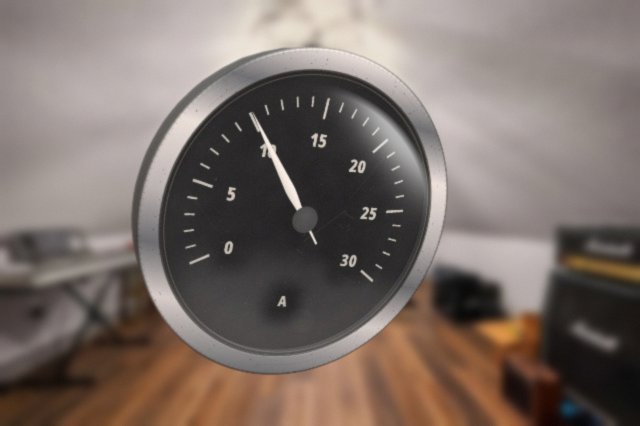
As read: A 10
